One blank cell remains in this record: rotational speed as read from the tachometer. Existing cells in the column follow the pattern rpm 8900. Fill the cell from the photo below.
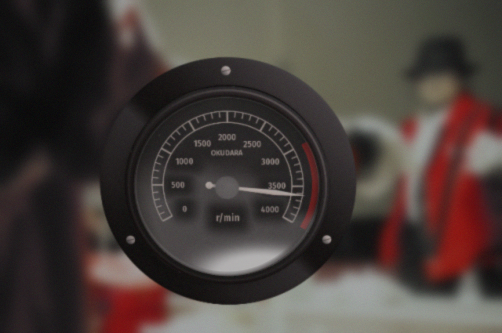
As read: rpm 3600
